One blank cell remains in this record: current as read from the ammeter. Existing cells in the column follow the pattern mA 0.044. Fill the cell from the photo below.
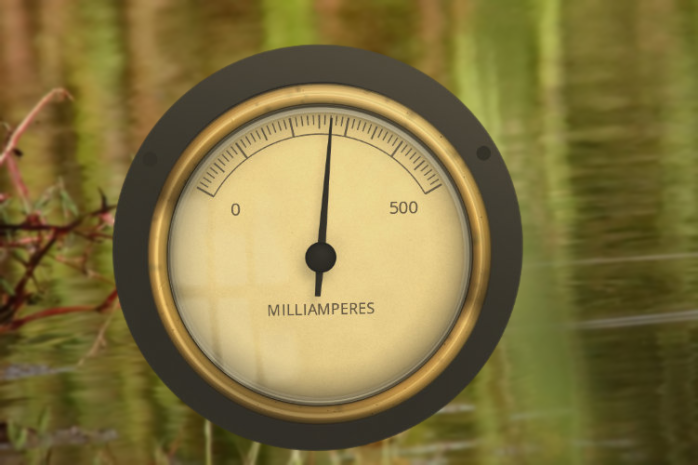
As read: mA 270
